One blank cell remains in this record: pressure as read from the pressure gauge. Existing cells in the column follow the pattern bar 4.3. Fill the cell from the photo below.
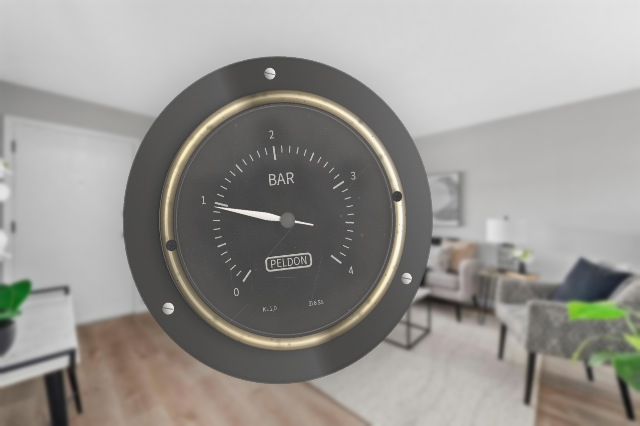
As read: bar 0.95
